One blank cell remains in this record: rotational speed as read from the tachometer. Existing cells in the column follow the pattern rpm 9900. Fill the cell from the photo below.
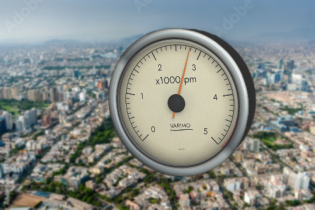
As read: rpm 2800
